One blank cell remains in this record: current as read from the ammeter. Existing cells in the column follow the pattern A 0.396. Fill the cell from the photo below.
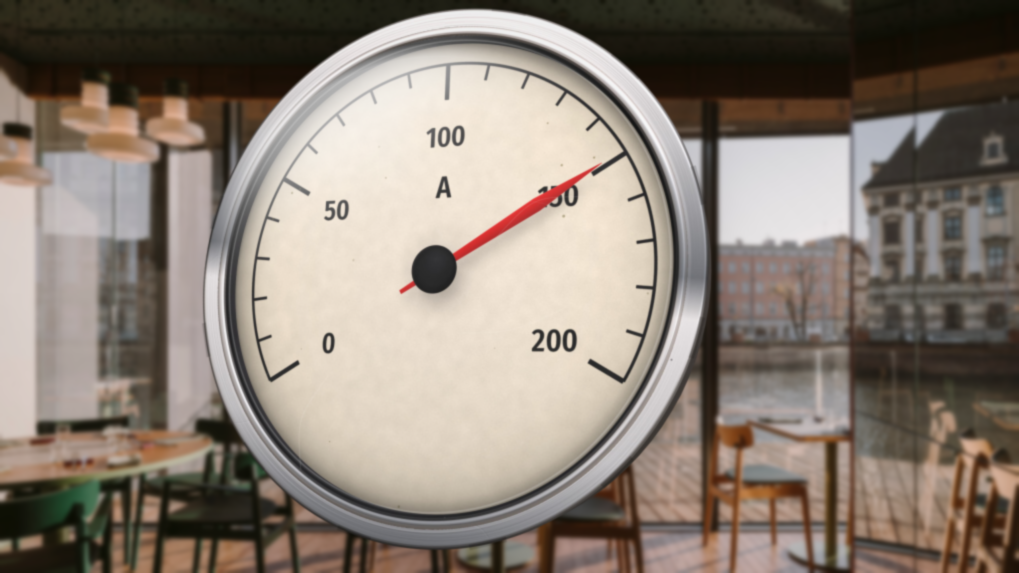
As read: A 150
